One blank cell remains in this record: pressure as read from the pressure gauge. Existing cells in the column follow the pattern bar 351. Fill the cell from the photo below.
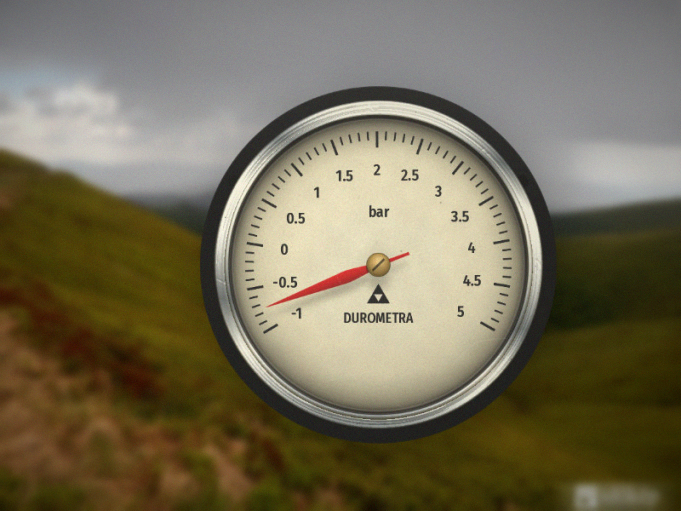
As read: bar -0.75
